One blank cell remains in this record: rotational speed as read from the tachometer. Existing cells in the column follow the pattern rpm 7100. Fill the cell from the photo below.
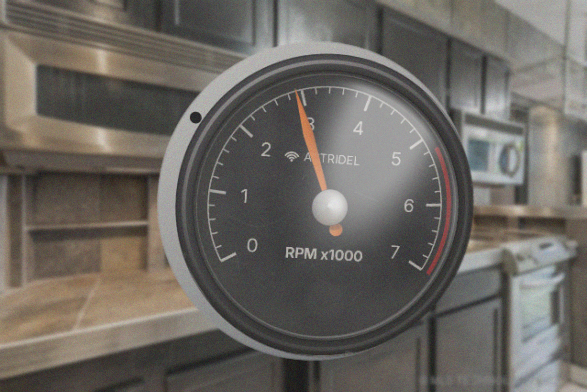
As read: rpm 2900
